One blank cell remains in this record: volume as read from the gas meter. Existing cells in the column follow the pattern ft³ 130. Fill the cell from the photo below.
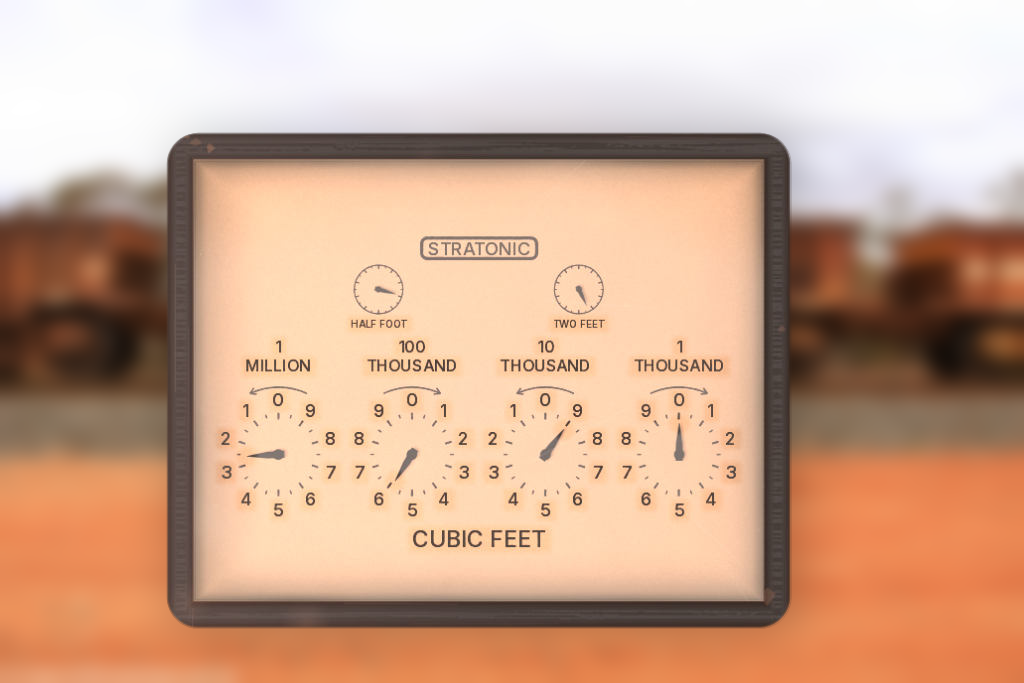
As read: ft³ 259000
